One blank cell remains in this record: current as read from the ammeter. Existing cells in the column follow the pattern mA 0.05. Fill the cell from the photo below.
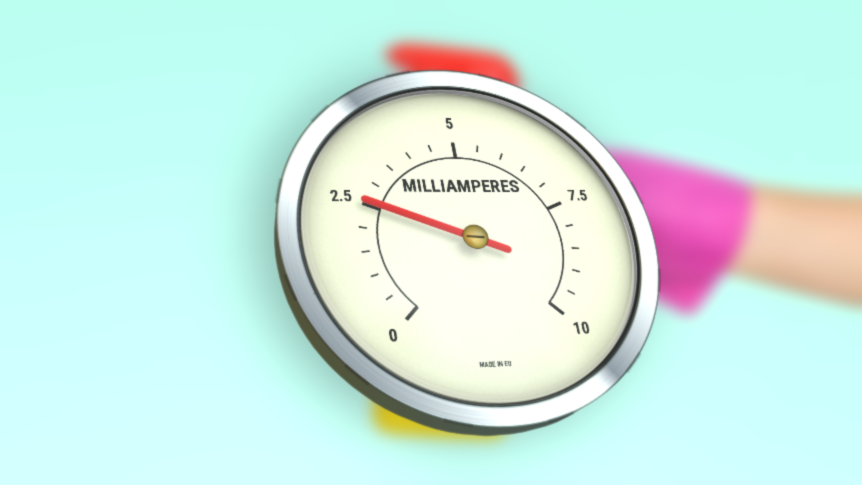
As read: mA 2.5
